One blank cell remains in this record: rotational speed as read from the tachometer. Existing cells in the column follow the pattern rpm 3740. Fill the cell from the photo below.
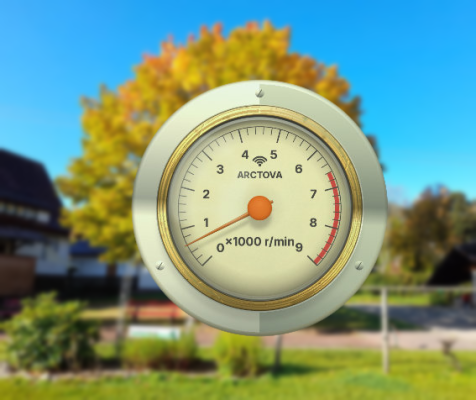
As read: rpm 600
